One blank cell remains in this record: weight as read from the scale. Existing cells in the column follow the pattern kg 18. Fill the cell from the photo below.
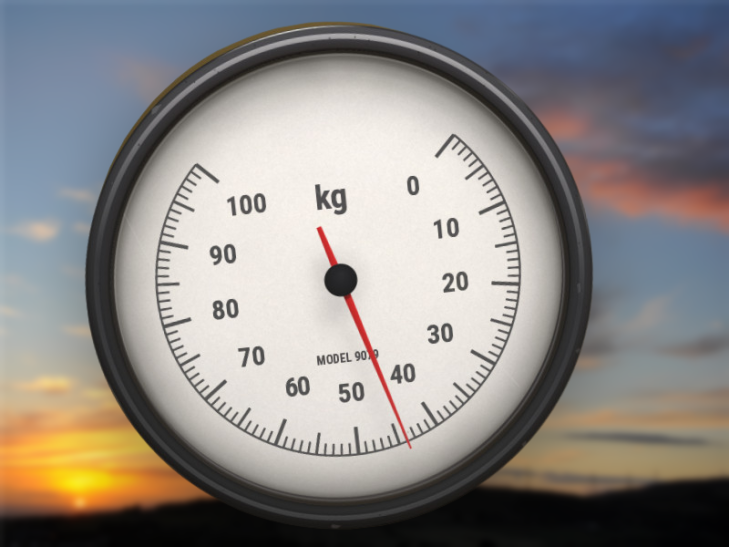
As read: kg 44
